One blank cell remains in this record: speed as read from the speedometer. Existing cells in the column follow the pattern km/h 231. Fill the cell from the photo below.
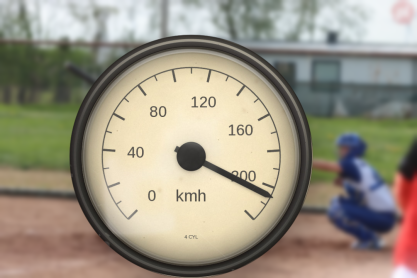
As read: km/h 205
